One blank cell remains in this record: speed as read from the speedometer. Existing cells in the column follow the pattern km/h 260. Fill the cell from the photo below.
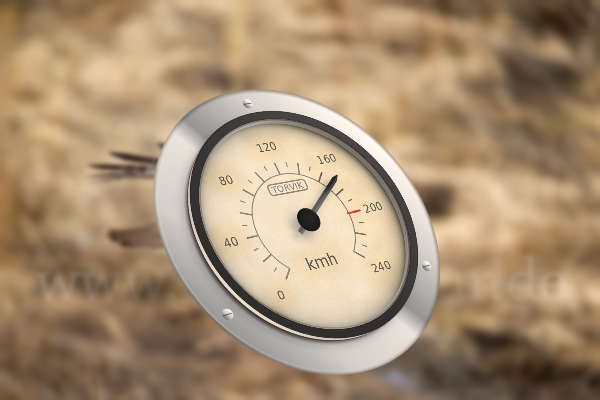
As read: km/h 170
